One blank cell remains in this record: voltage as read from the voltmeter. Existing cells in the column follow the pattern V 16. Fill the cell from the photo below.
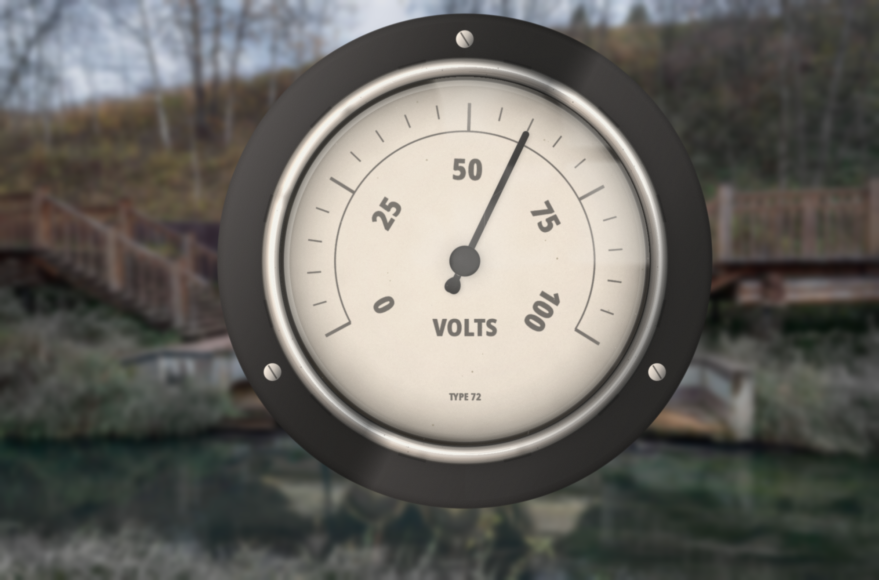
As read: V 60
